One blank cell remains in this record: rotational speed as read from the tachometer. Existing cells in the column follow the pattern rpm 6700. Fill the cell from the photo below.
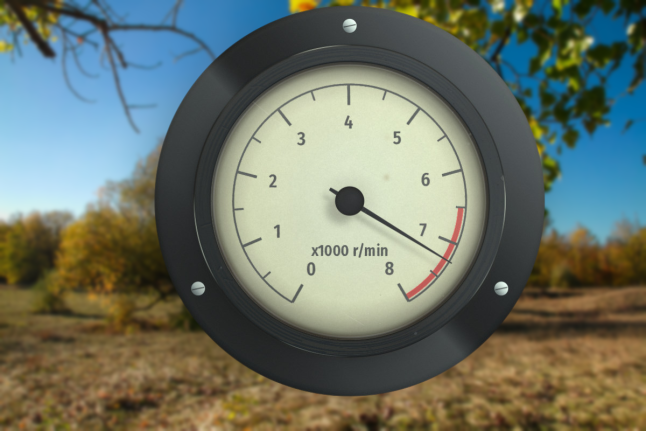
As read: rpm 7250
